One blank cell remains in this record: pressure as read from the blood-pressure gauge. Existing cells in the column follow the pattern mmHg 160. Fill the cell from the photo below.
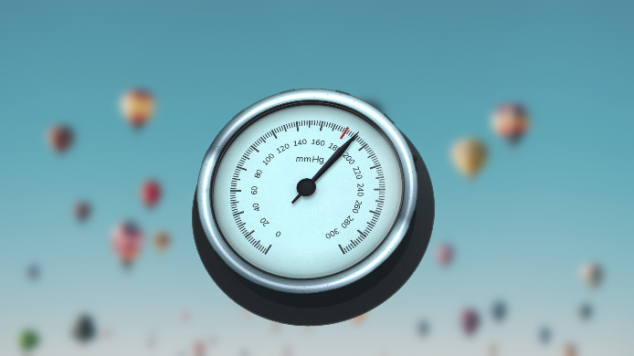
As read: mmHg 190
